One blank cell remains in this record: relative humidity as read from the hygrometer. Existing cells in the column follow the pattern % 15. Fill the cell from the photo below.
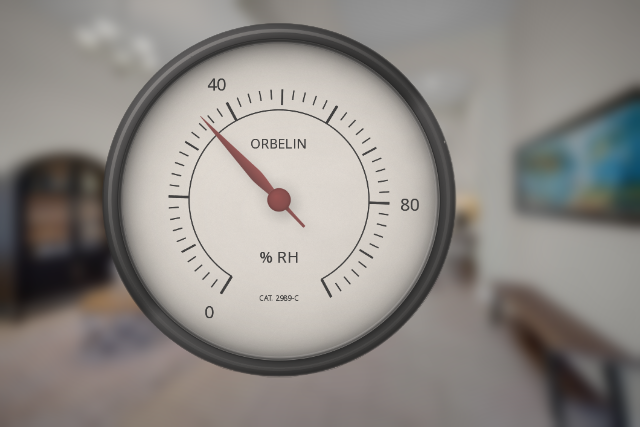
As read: % 35
